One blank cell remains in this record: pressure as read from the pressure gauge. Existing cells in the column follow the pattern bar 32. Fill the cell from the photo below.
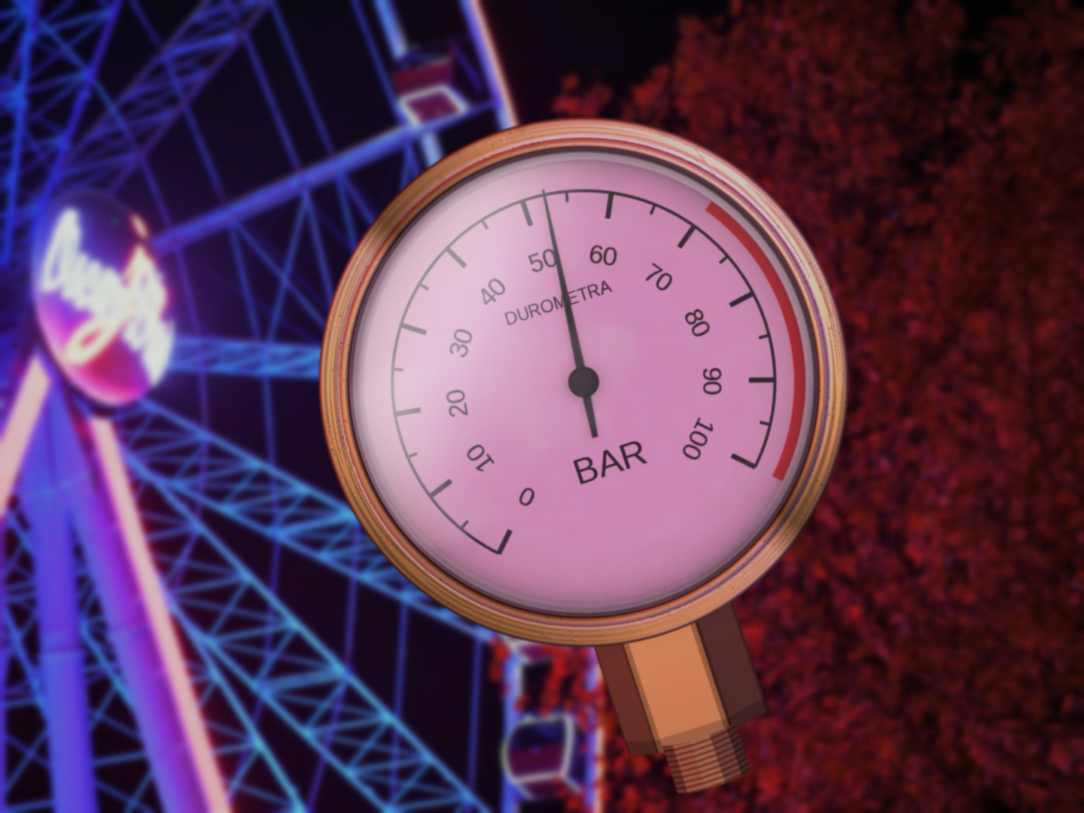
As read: bar 52.5
